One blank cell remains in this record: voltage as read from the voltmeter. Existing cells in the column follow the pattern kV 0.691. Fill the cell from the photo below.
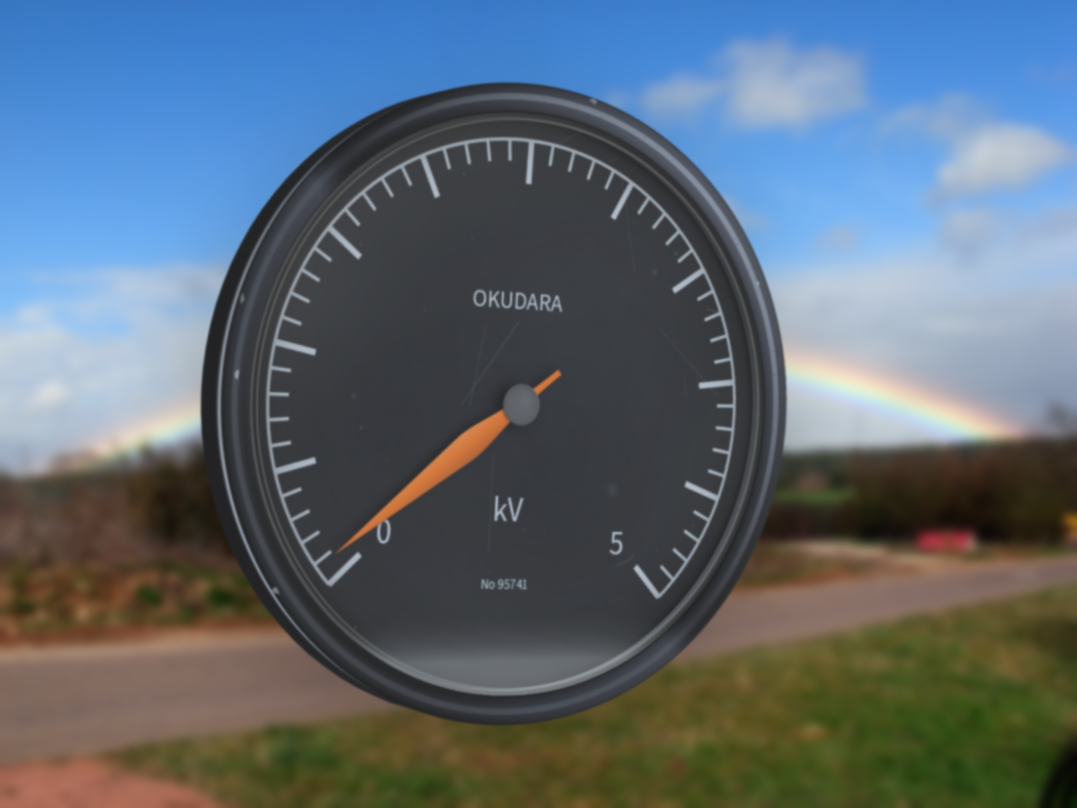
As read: kV 0.1
